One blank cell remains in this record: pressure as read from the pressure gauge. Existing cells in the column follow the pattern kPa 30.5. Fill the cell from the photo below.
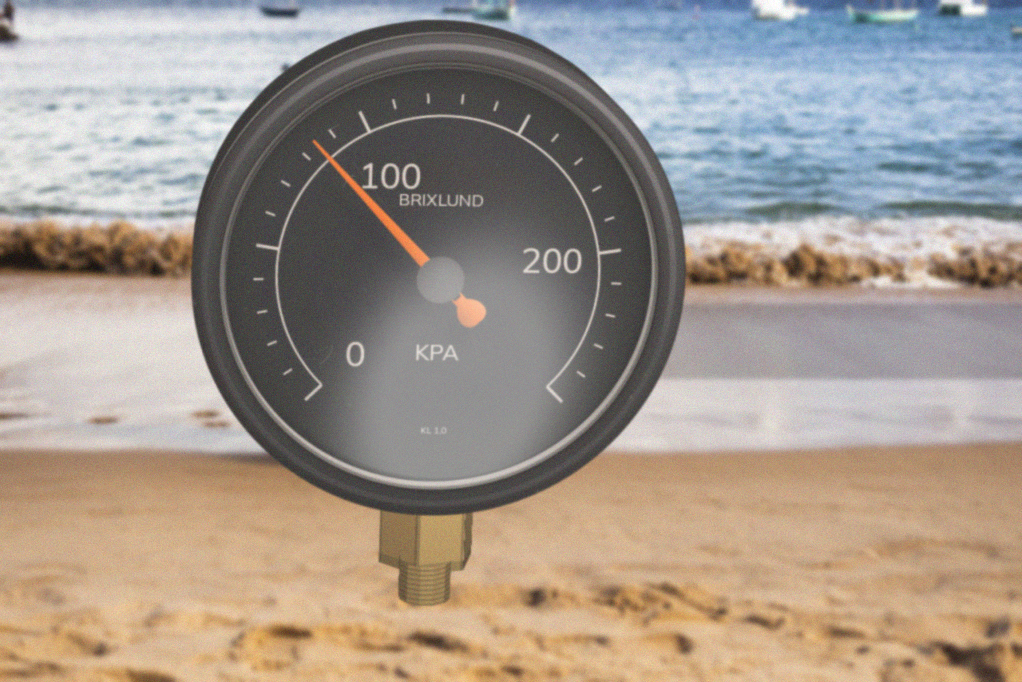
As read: kPa 85
